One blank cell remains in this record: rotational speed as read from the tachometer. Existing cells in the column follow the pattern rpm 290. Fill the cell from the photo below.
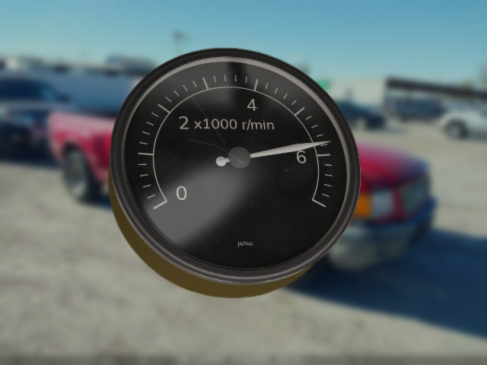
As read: rpm 5800
